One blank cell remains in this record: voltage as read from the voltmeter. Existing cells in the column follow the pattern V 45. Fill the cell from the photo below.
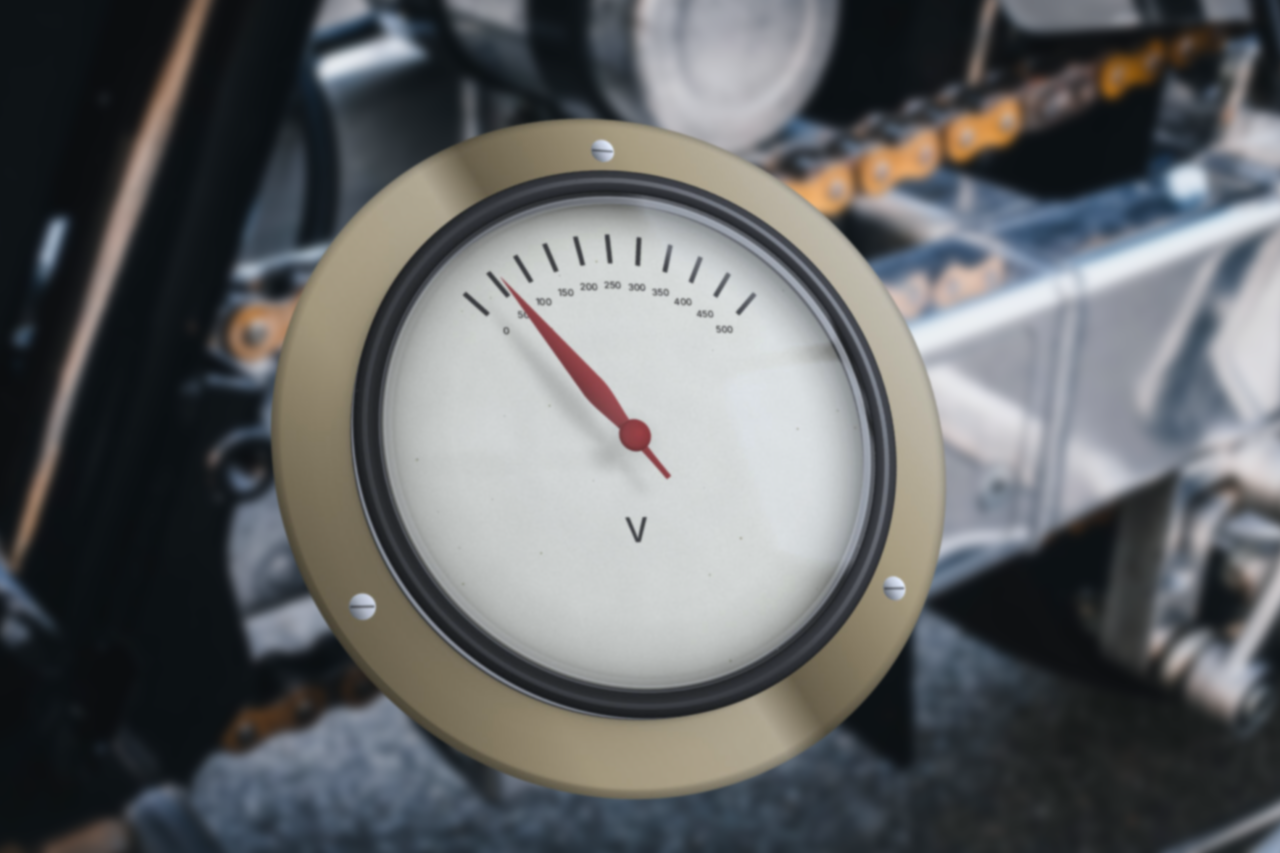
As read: V 50
